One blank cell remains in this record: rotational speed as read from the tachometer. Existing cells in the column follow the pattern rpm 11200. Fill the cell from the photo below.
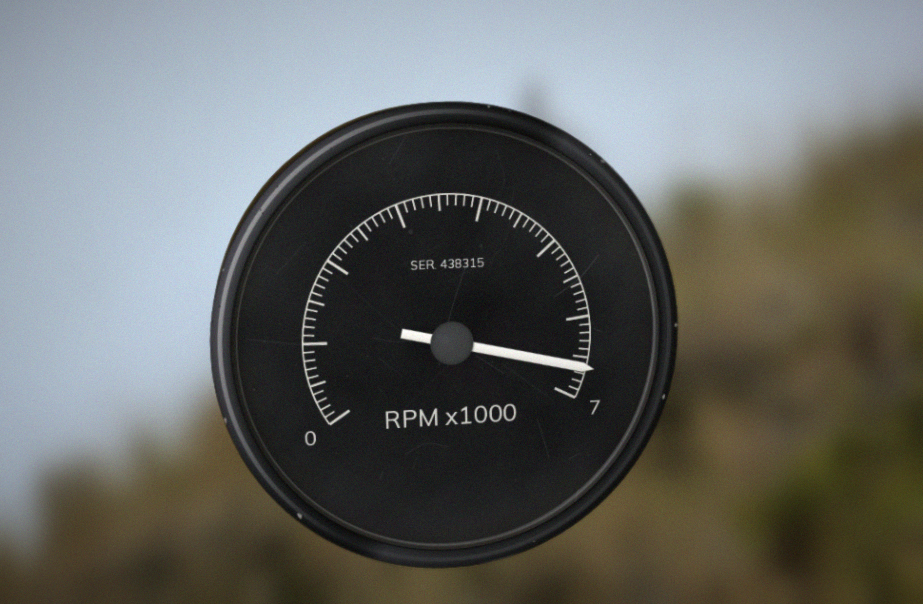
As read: rpm 6600
